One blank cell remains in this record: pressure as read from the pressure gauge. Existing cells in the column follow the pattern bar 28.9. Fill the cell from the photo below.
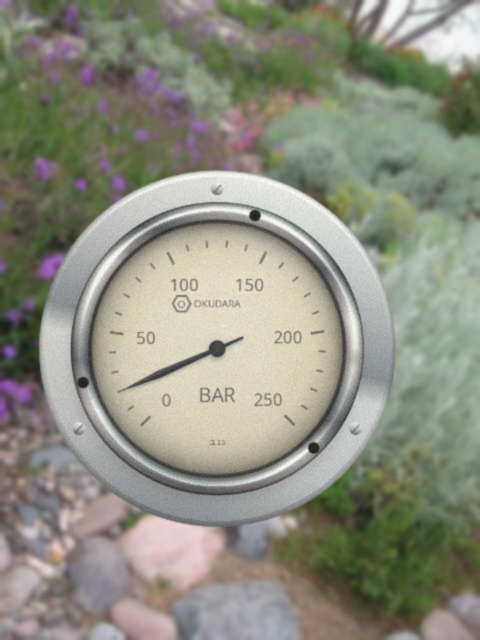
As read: bar 20
